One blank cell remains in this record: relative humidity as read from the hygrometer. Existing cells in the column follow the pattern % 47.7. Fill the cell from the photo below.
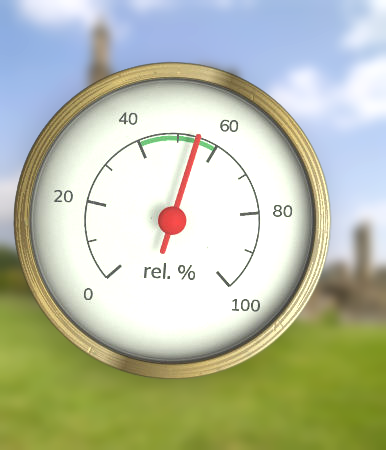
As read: % 55
